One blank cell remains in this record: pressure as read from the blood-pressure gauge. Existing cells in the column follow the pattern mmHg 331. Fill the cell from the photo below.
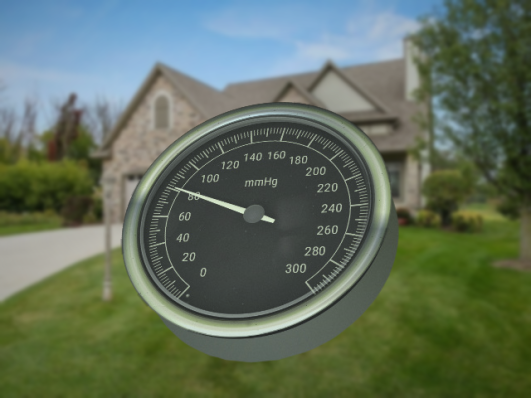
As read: mmHg 80
